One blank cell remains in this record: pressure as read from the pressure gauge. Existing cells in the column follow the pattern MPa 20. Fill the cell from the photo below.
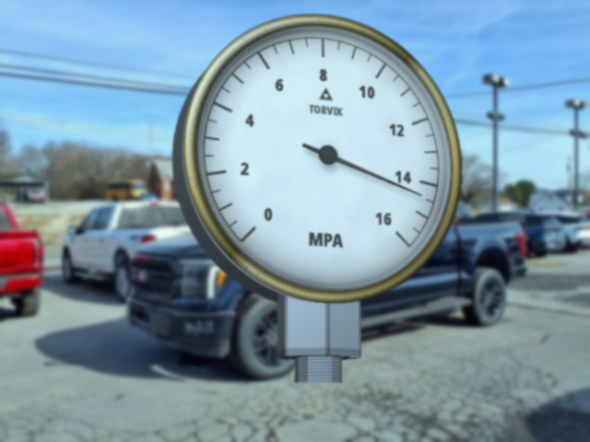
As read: MPa 14.5
